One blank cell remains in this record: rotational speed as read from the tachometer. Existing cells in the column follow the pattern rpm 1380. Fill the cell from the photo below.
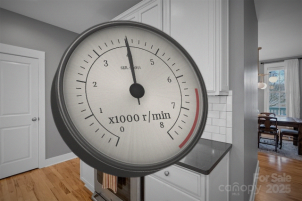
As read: rpm 4000
